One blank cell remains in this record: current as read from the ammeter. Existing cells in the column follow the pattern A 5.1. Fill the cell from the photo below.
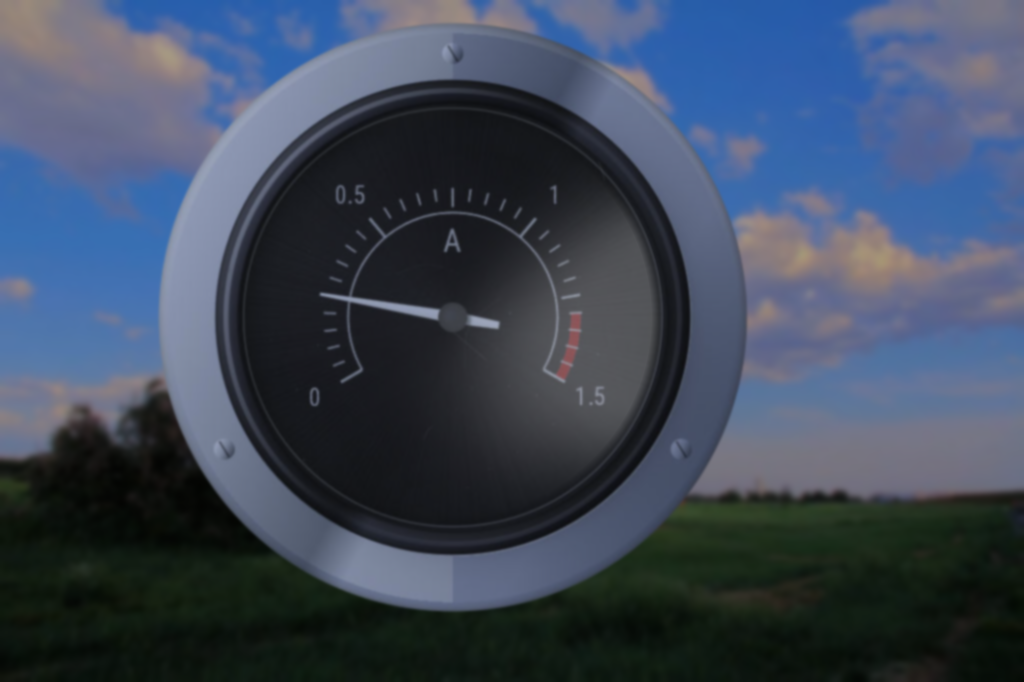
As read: A 0.25
